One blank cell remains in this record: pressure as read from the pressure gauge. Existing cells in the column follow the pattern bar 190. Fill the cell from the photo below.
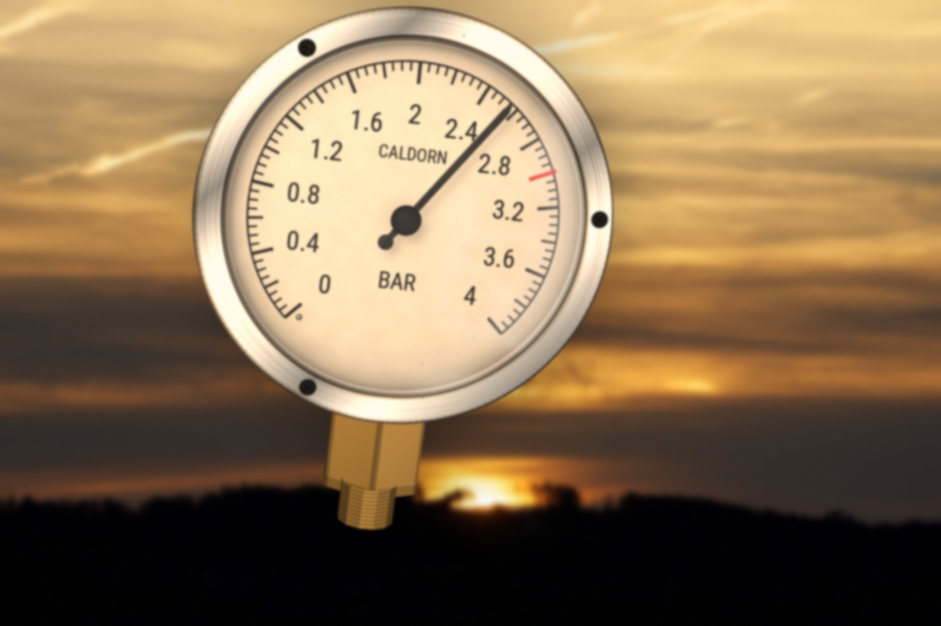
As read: bar 2.55
